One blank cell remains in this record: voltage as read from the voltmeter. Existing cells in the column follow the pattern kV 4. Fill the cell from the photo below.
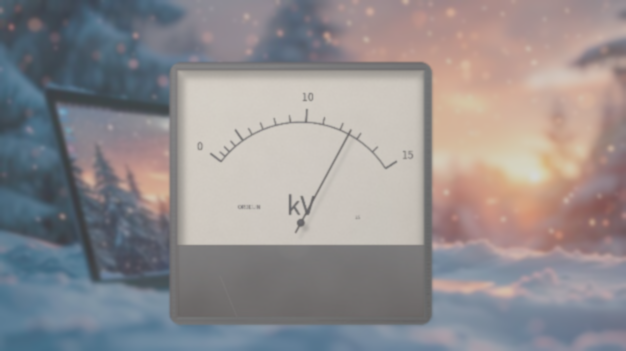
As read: kV 12.5
